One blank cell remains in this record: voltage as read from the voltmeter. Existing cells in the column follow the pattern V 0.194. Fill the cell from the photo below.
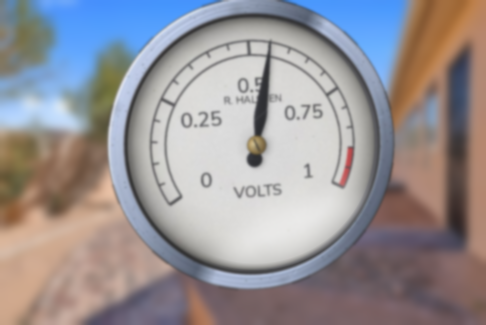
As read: V 0.55
